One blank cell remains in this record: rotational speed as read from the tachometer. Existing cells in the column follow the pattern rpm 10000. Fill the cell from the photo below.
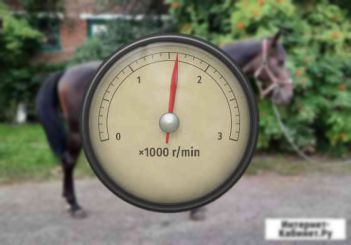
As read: rpm 1600
